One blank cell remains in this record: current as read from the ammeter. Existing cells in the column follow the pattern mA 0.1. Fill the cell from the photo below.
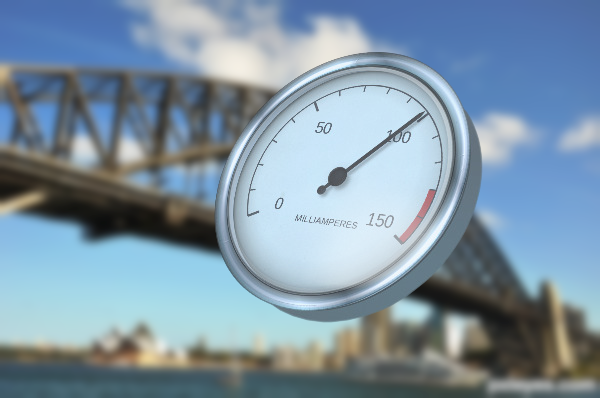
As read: mA 100
